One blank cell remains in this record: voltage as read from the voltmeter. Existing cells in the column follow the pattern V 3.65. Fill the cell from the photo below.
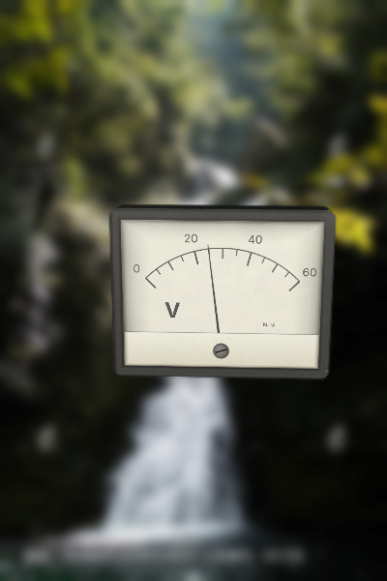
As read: V 25
